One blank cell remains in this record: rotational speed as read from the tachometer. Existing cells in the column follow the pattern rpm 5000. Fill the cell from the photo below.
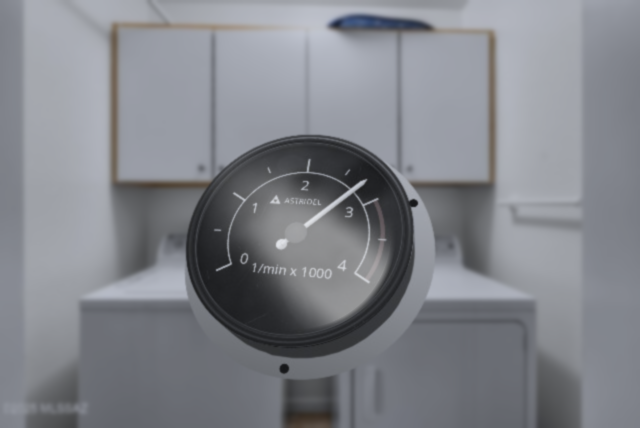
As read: rpm 2750
